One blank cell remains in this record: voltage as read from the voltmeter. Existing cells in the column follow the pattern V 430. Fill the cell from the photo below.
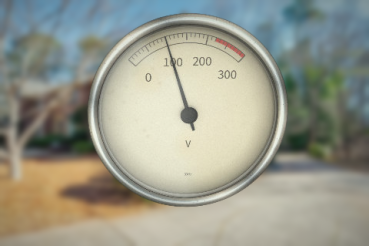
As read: V 100
